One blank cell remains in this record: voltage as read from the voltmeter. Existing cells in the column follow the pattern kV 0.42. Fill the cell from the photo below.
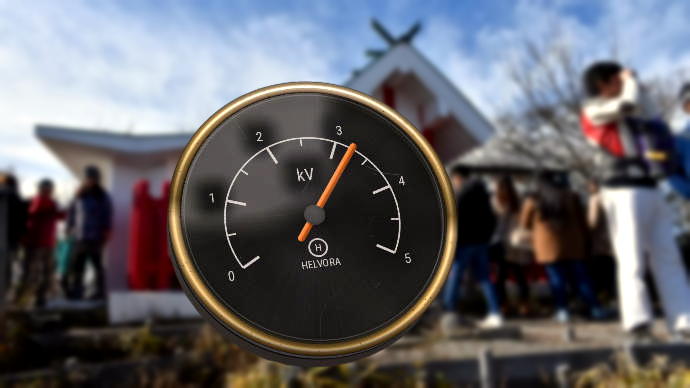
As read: kV 3.25
